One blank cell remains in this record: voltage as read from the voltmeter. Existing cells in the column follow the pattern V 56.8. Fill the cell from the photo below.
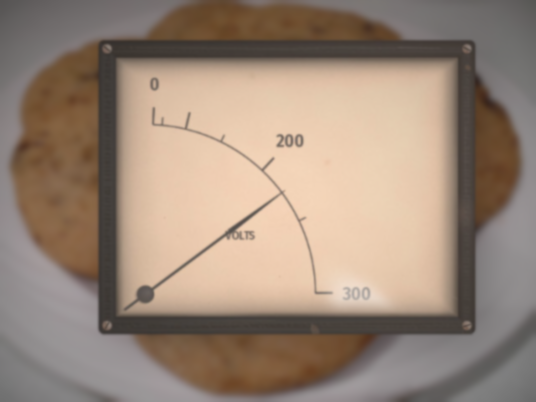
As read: V 225
